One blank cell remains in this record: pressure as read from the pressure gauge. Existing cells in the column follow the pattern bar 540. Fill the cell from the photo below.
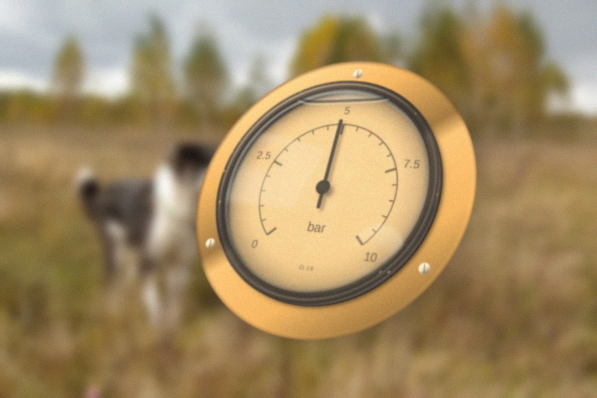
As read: bar 5
